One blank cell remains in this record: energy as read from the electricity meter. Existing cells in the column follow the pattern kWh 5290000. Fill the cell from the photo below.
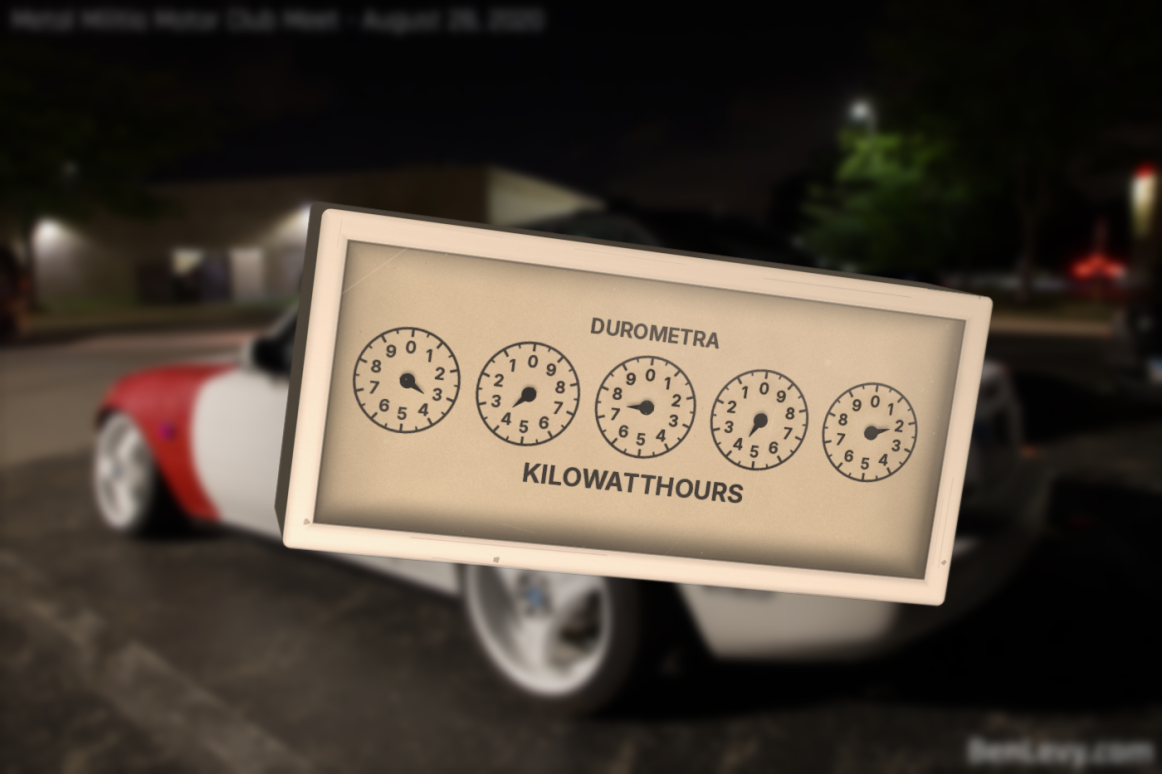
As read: kWh 33742
